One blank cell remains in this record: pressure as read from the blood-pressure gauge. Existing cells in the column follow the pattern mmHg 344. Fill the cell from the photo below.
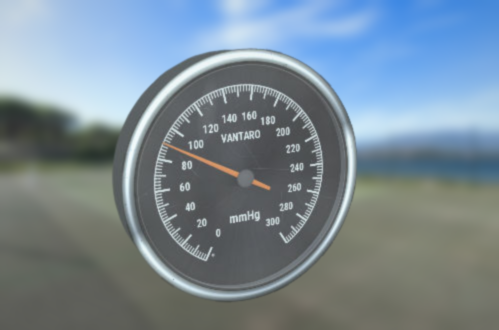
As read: mmHg 90
